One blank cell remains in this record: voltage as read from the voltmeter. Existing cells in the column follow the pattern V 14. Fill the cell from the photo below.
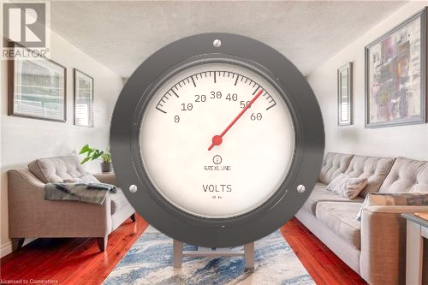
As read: V 52
